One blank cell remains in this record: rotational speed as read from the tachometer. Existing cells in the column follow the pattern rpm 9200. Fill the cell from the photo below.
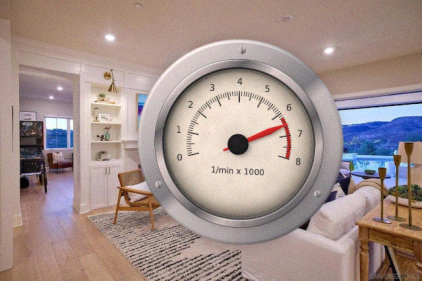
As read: rpm 6500
